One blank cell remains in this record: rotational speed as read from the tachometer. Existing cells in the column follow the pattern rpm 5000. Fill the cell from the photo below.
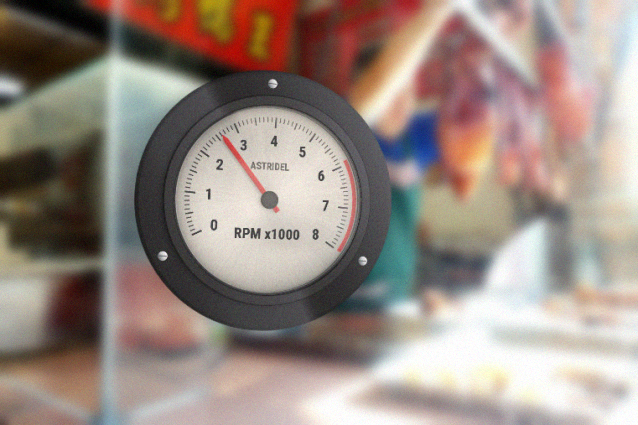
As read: rpm 2600
